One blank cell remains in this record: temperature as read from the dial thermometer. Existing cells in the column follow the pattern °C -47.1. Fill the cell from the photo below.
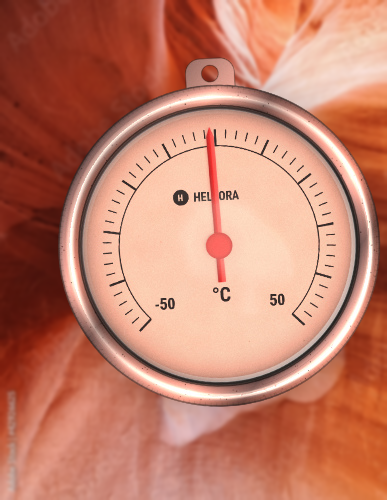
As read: °C -1
